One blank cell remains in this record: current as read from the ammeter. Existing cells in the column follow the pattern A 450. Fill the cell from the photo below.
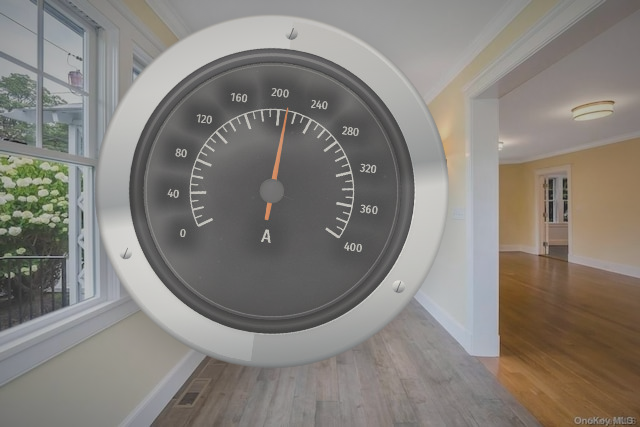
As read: A 210
